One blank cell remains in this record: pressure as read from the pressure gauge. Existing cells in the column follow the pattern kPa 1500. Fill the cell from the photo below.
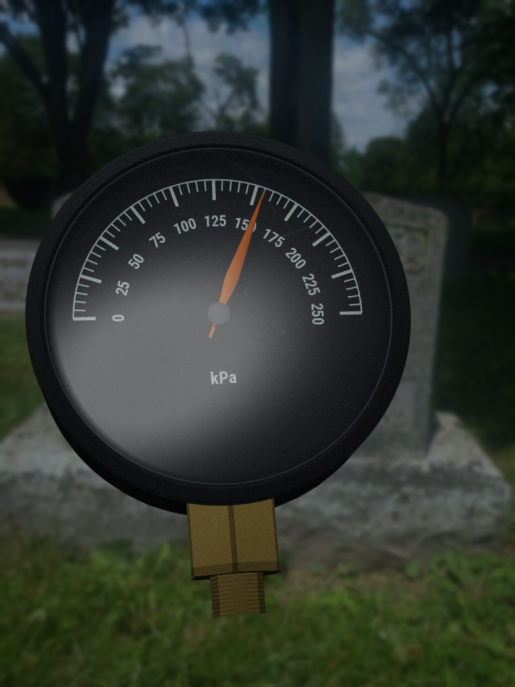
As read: kPa 155
